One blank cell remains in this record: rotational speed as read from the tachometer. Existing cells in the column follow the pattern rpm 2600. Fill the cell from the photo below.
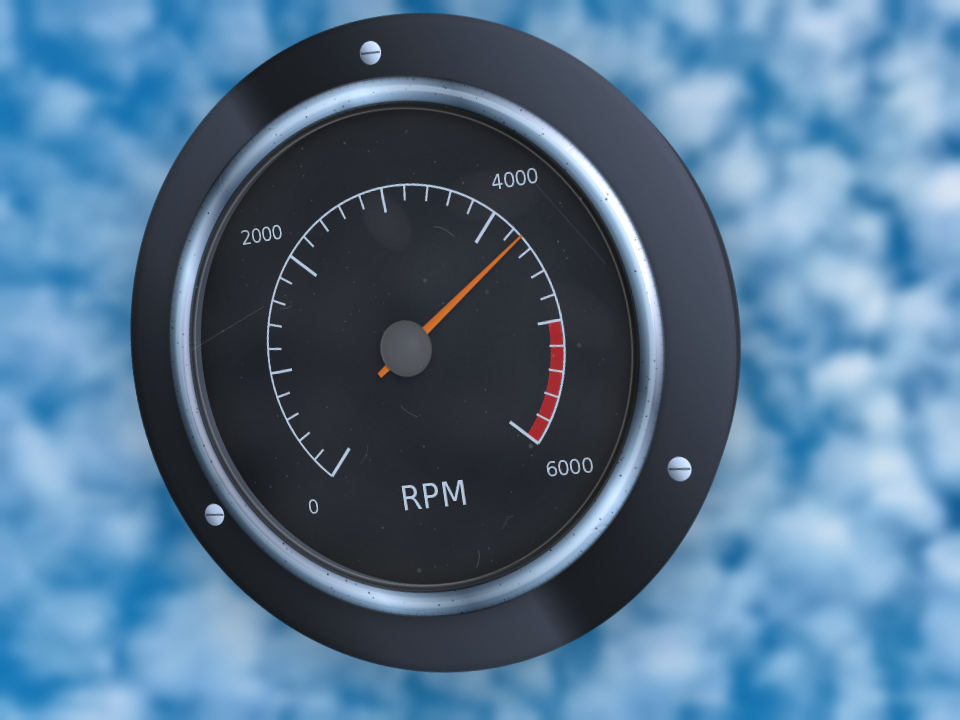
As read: rpm 4300
